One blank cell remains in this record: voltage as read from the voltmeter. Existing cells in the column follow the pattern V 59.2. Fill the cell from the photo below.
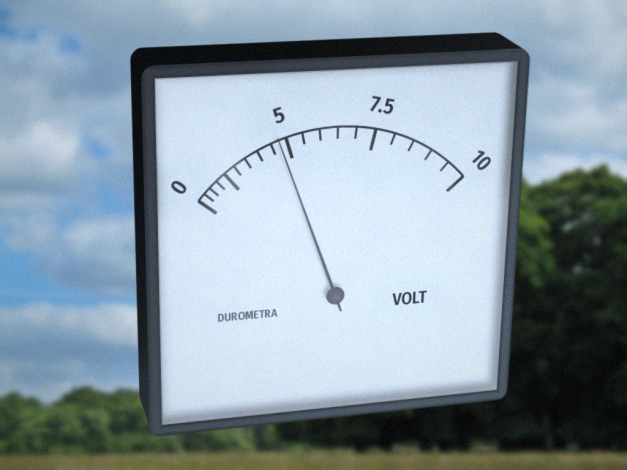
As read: V 4.75
